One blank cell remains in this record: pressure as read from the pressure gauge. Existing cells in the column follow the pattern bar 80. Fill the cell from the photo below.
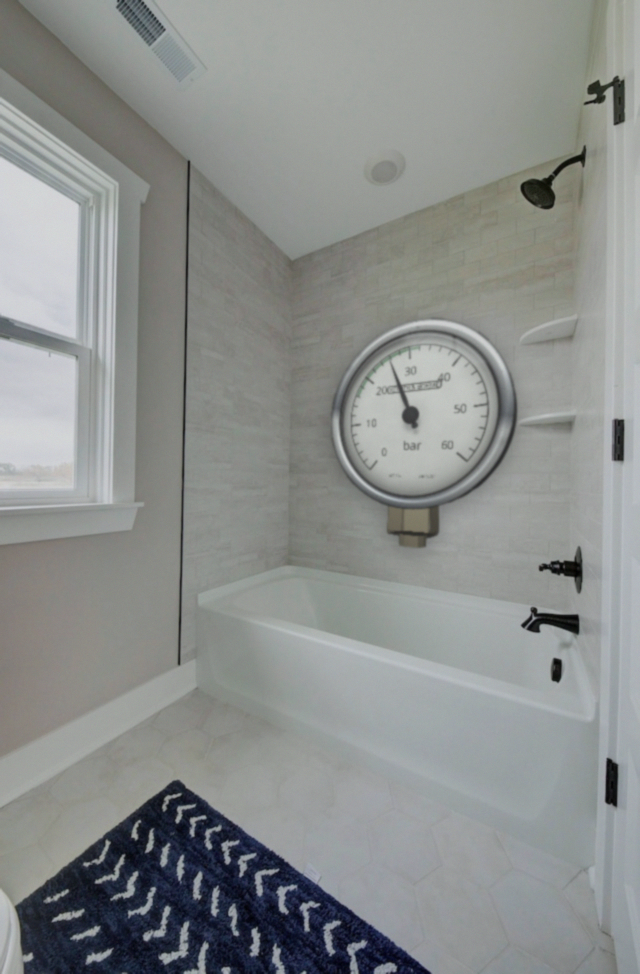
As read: bar 26
